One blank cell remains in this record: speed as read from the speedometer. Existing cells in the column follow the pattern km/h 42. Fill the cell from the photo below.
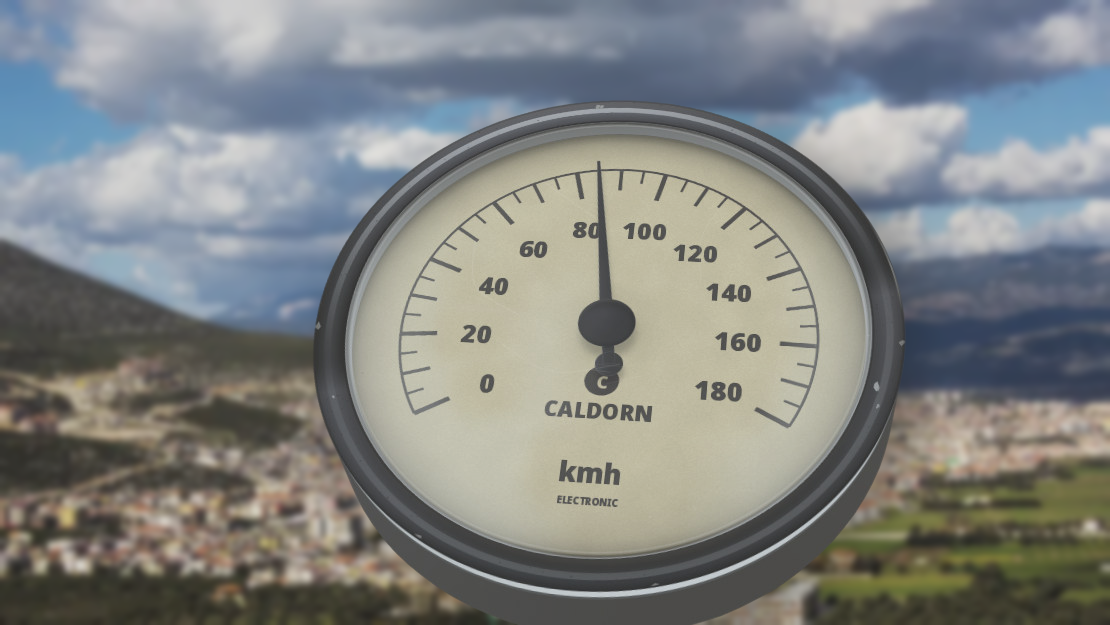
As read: km/h 85
